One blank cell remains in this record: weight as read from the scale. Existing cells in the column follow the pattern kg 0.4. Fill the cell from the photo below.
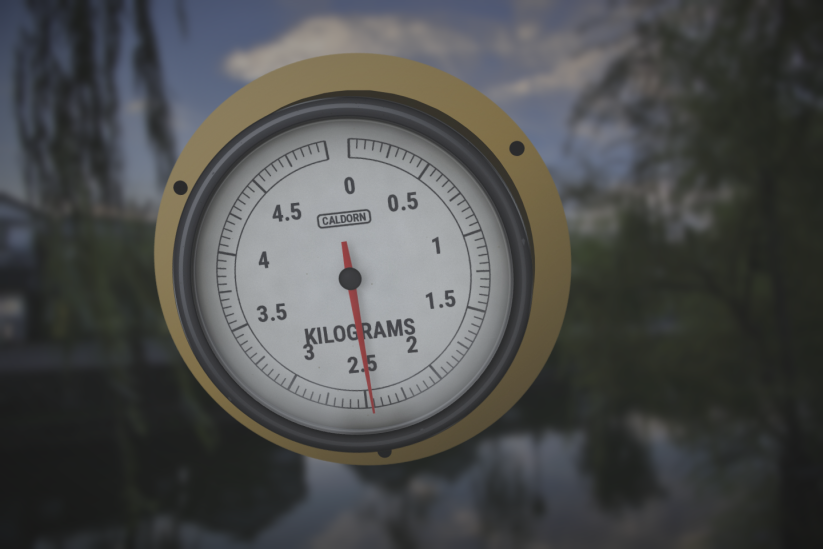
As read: kg 2.45
